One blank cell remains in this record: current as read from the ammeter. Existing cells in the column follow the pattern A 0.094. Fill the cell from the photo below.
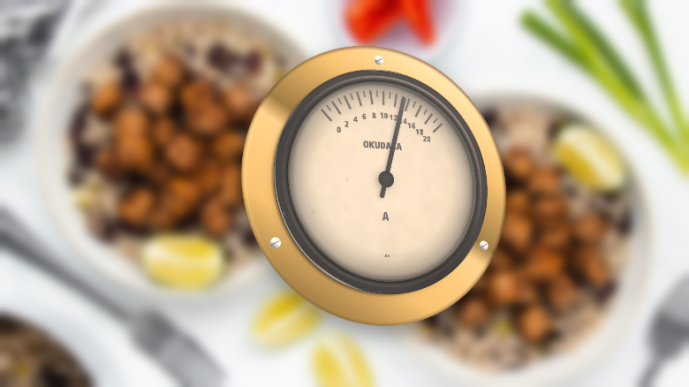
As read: A 13
